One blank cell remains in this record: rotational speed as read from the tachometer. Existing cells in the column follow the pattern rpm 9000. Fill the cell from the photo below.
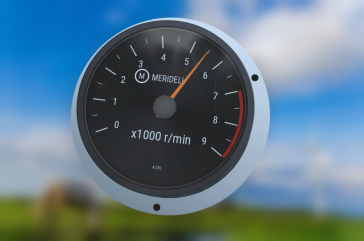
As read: rpm 5500
